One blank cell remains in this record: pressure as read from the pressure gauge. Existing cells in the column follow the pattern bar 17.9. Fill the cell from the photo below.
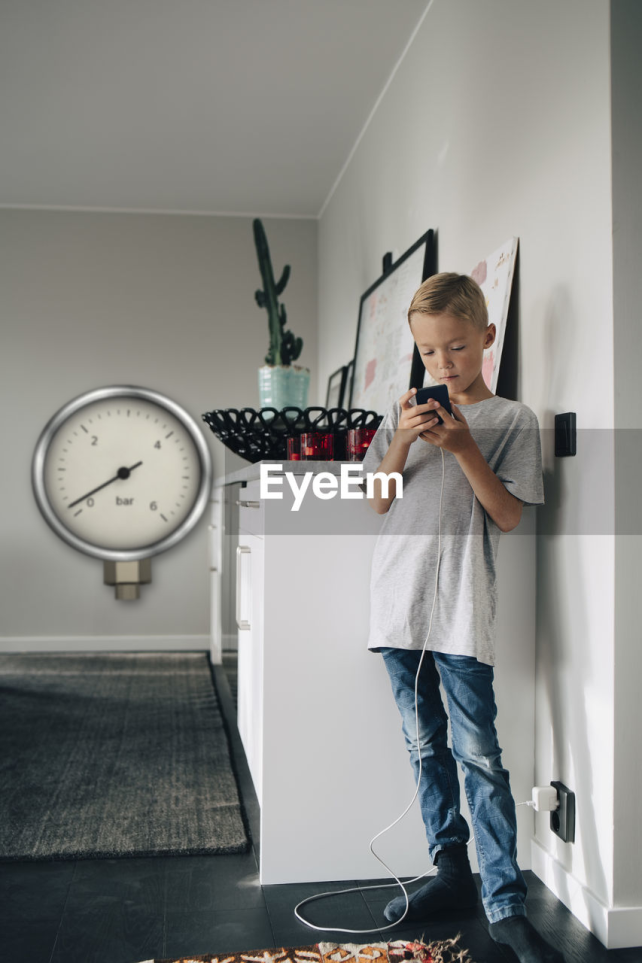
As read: bar 0.2
